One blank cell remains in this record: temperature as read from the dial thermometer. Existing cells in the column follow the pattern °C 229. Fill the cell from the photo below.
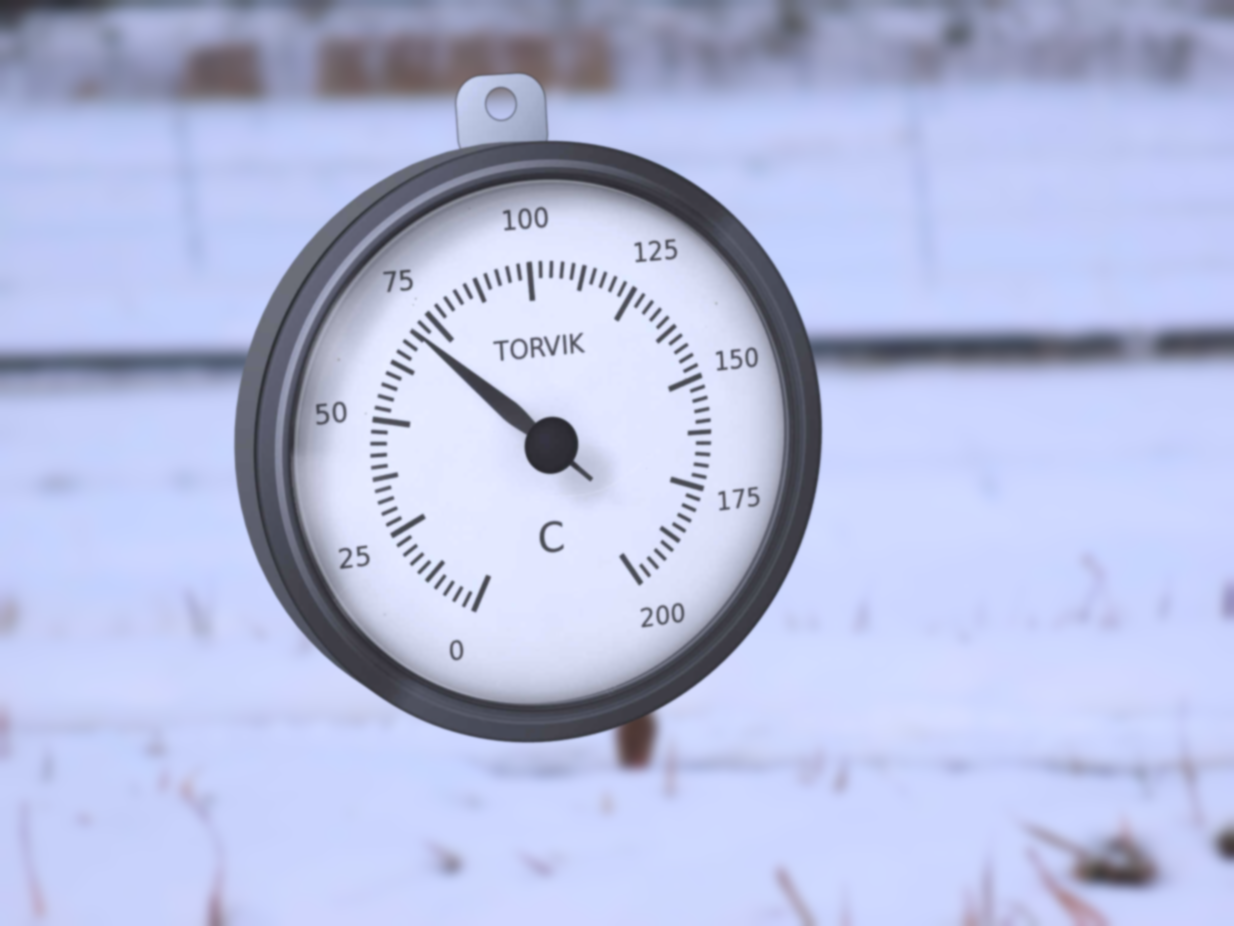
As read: °C 70
